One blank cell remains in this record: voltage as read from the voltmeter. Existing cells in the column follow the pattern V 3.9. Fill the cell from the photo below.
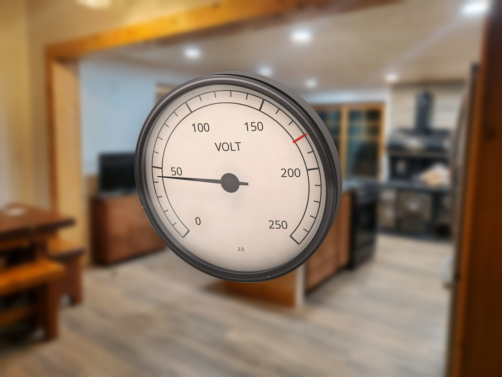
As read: V 45
